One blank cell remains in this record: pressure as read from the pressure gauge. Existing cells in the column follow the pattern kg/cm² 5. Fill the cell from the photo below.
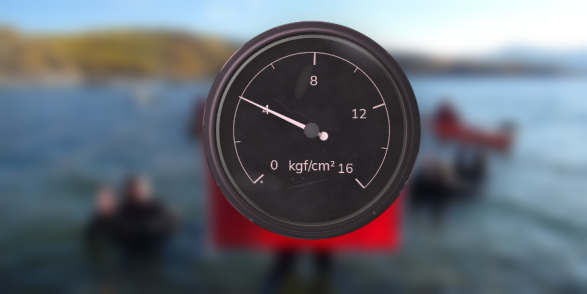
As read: kg/cm² 4
